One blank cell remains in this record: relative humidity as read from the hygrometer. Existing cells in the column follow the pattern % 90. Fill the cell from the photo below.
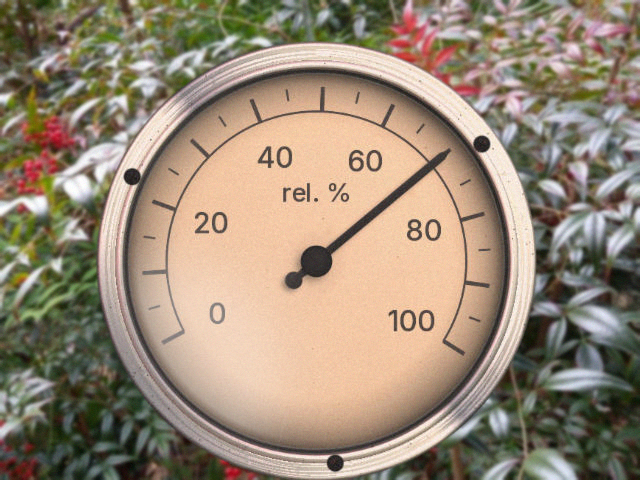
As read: % 70
